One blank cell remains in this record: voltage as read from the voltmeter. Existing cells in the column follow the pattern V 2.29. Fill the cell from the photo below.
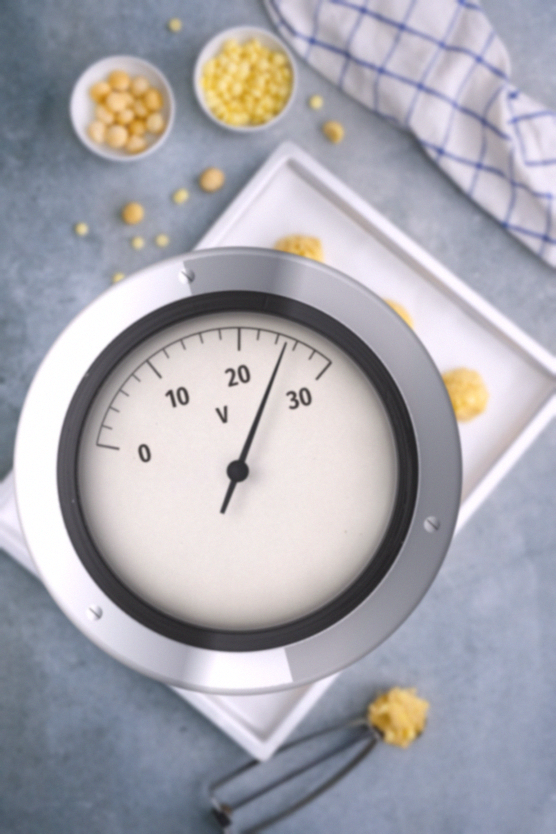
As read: V 25
